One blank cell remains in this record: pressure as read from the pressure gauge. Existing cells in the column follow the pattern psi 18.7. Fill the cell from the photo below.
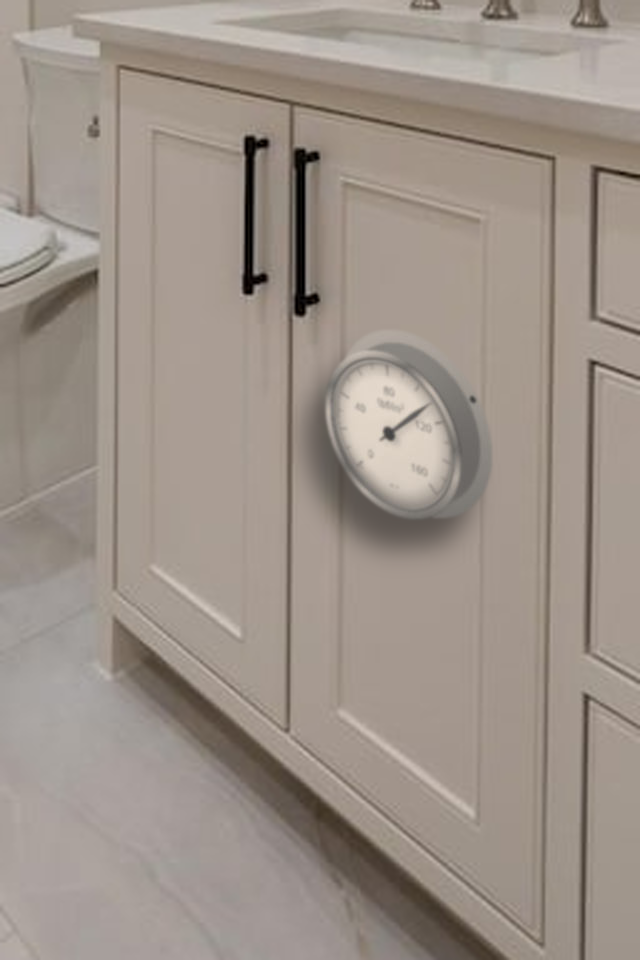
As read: psi 110
